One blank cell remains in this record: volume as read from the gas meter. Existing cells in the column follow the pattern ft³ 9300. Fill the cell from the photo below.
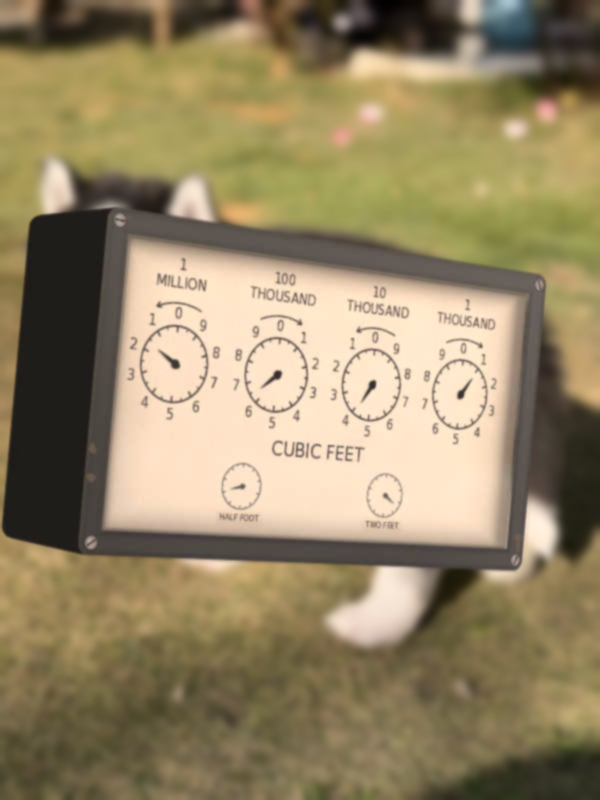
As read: ft³ 164100
